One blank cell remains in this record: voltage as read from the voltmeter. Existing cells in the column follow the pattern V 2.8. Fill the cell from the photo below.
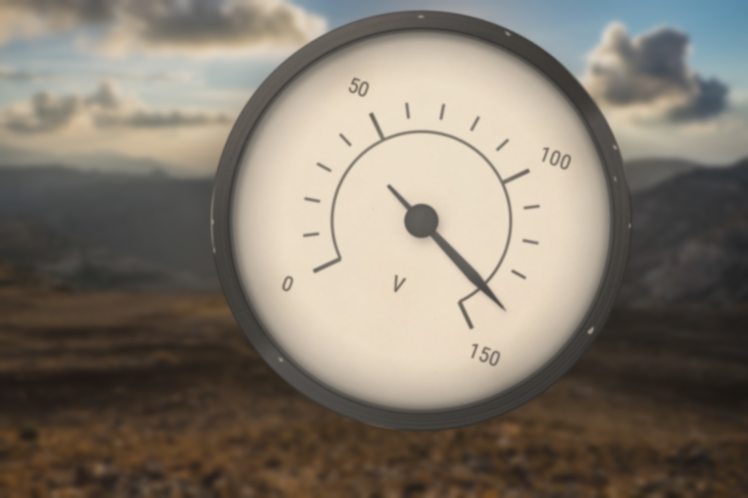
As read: V 140
